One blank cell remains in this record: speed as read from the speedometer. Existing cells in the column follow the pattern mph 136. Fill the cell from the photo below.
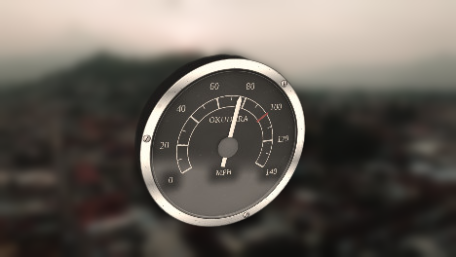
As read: mph 75
